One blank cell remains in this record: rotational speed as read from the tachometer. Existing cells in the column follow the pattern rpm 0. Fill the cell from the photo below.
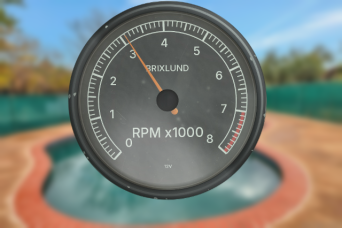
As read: rpm 3100
